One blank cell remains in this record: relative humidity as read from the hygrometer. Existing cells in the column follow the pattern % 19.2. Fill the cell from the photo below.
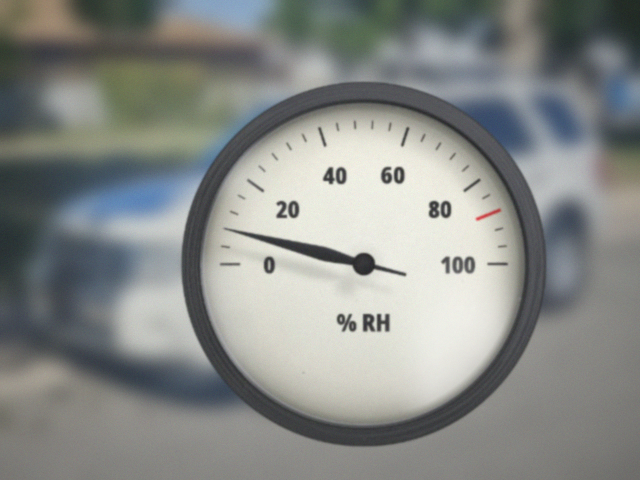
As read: % 8
